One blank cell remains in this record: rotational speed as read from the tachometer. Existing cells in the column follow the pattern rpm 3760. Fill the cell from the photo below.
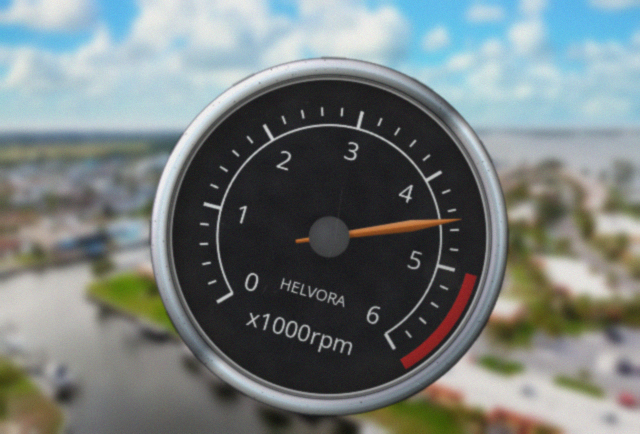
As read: rpm 4500
